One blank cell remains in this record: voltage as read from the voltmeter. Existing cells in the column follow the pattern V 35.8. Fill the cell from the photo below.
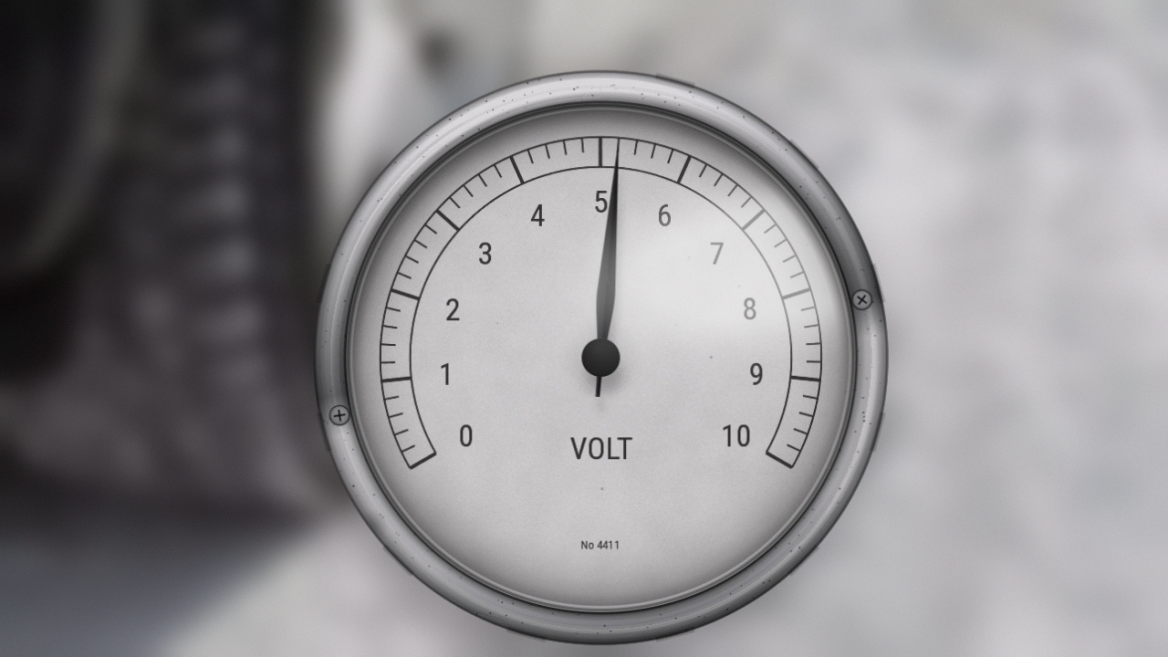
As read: V 5.2
